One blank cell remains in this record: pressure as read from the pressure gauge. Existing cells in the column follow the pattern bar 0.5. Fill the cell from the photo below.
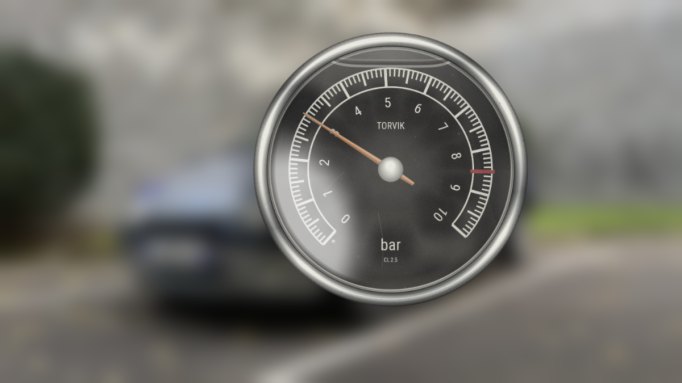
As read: bar 3
